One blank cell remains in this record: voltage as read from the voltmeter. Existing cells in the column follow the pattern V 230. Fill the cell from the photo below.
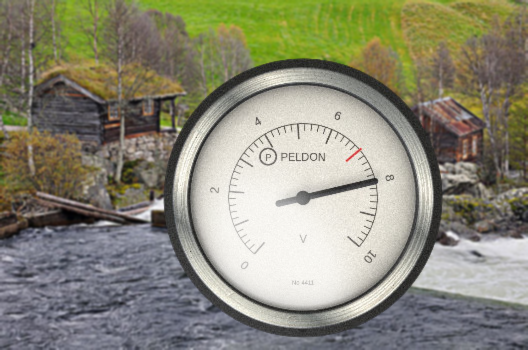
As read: V 8
